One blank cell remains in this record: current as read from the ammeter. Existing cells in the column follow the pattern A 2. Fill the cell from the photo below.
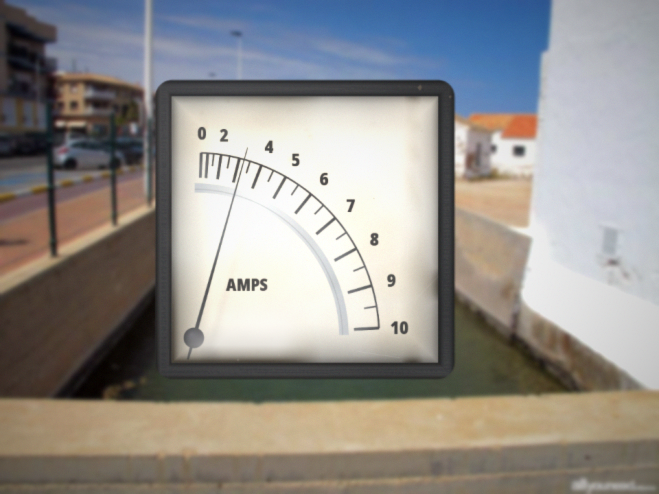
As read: A 3.25
